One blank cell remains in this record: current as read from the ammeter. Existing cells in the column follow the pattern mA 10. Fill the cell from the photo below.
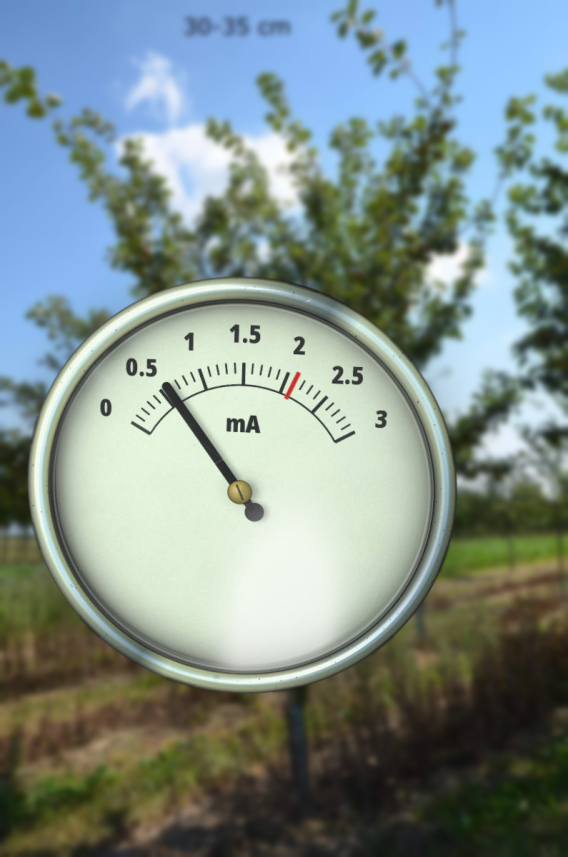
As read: mA 0.6
